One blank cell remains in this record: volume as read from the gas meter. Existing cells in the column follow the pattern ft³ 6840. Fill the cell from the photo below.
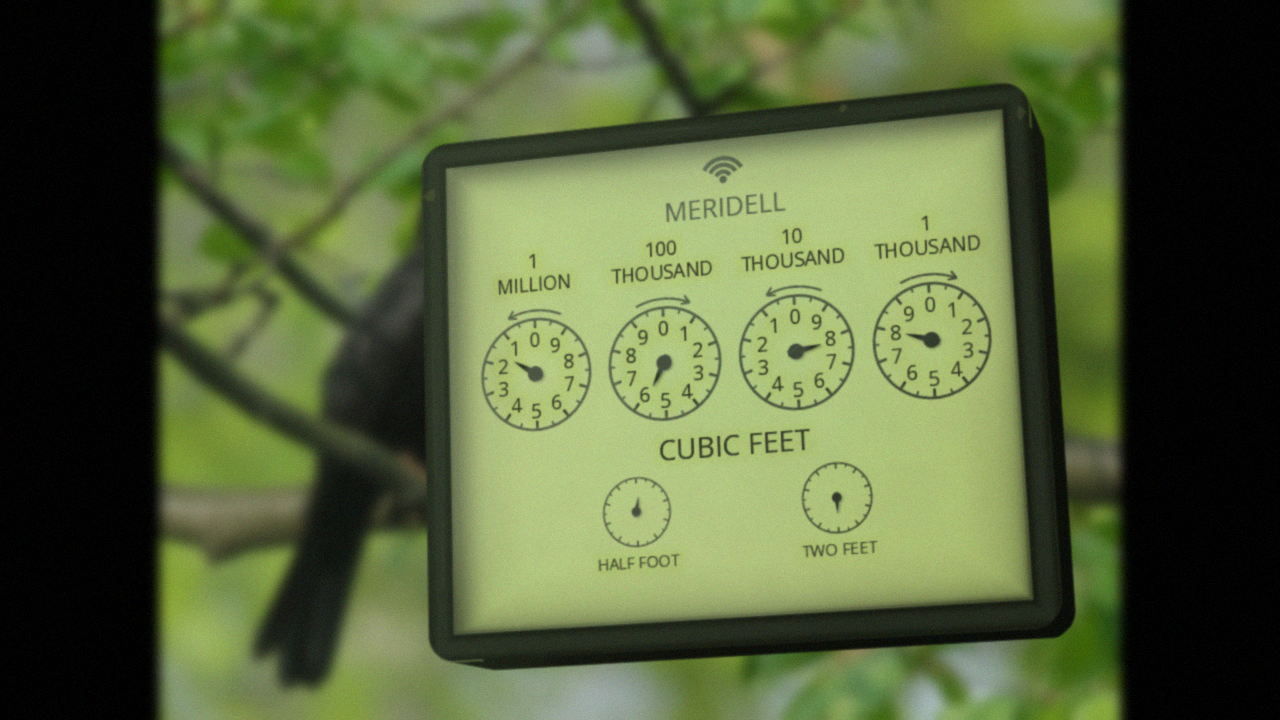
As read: ft³ 157800
